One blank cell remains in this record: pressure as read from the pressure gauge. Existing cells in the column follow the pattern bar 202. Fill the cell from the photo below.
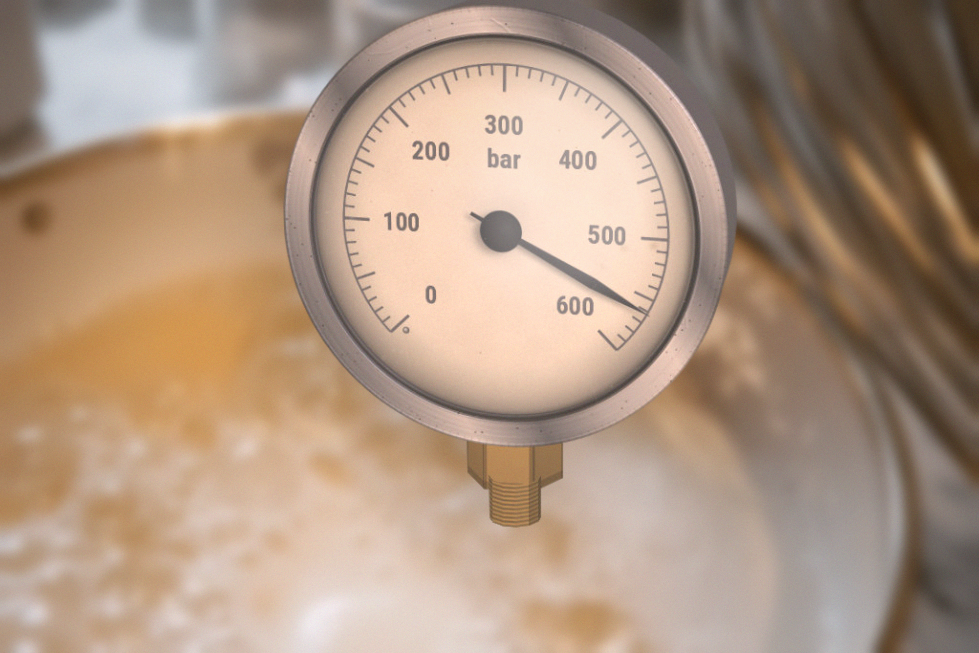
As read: bar 560
